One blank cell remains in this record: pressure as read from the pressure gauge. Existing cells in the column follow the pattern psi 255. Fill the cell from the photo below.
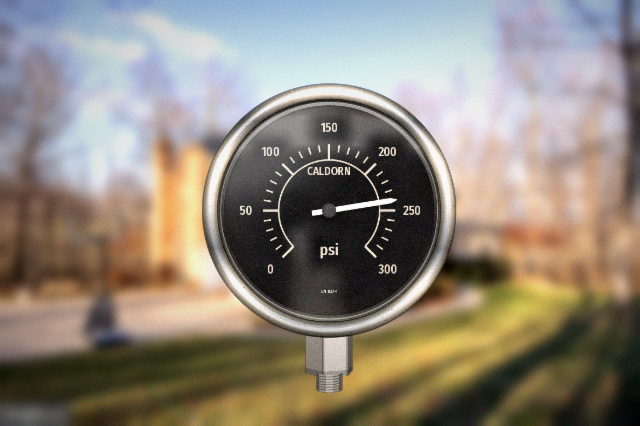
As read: psi 240
